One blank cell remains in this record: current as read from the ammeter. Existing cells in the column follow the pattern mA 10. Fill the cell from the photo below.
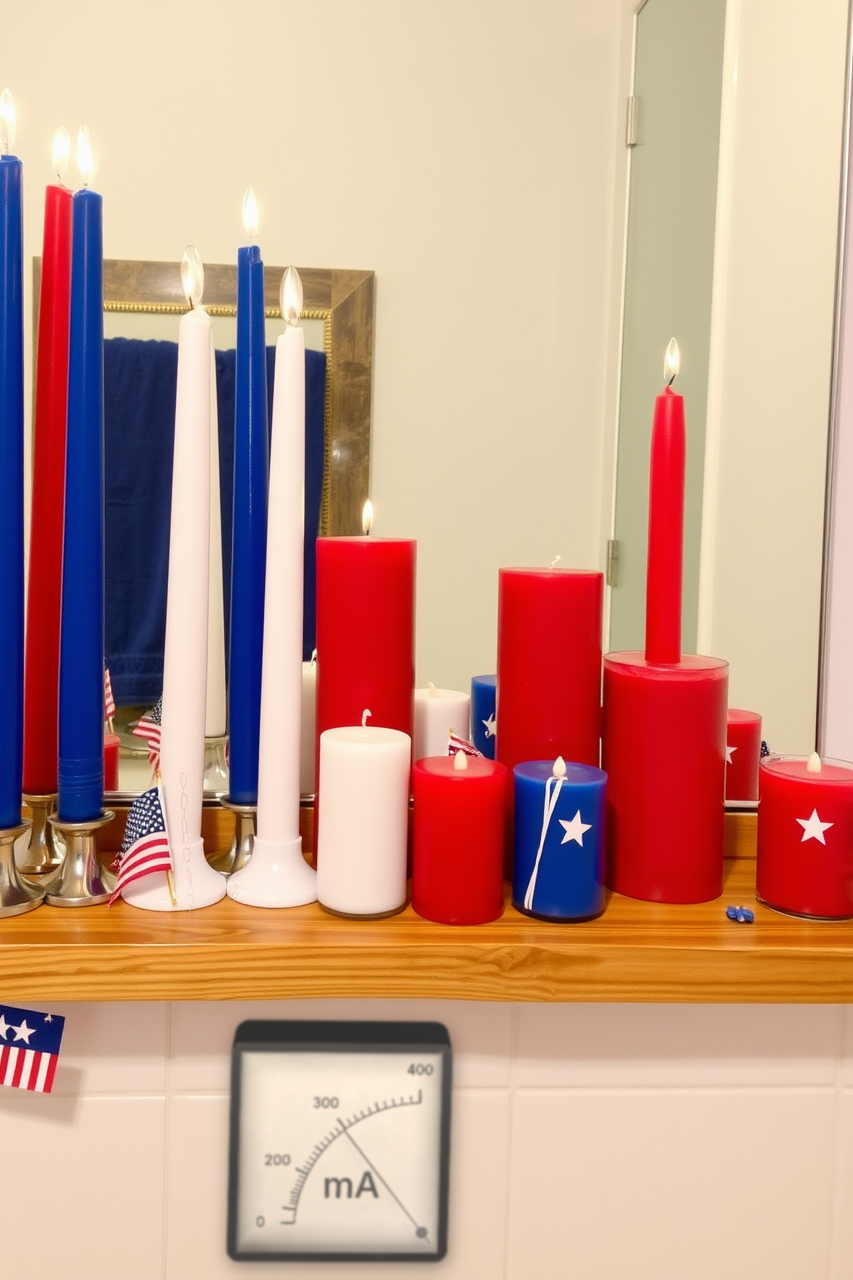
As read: mA 300
